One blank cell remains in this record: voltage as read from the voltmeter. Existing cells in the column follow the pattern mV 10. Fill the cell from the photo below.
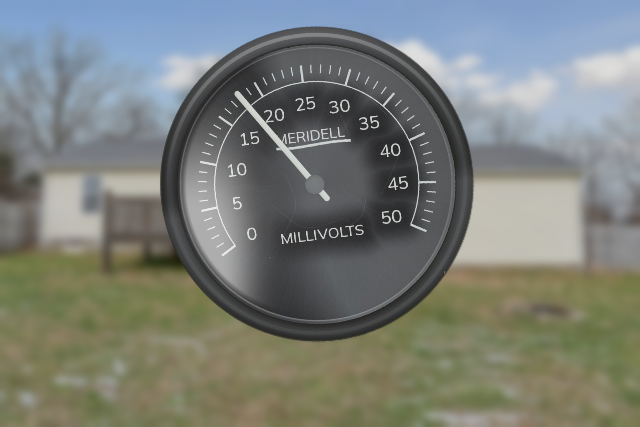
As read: mV 18
